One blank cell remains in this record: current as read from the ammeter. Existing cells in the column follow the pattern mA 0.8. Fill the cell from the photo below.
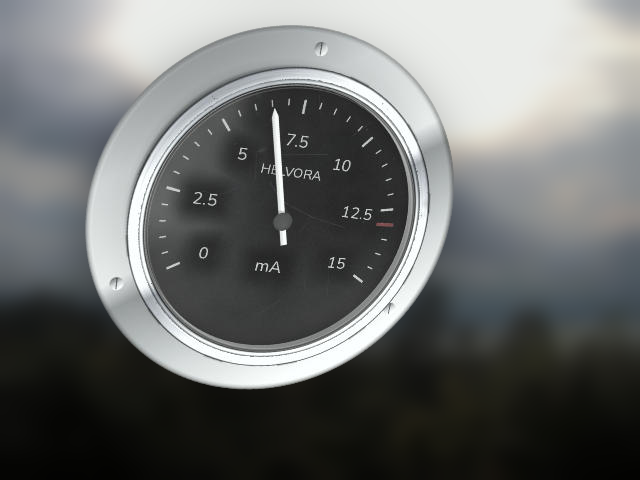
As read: mA 6.5
